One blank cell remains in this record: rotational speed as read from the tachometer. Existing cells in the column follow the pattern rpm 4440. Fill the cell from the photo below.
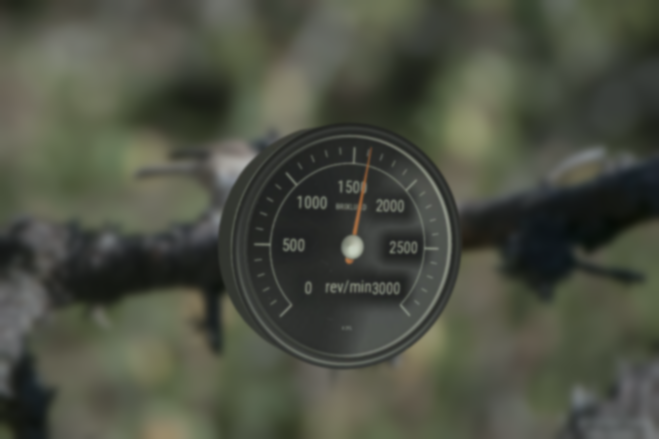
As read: rpm 1600
